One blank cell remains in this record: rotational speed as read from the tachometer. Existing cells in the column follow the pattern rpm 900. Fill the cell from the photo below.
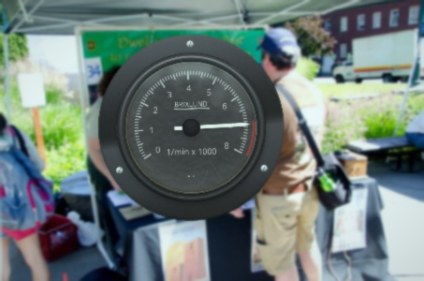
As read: rpm 7000
